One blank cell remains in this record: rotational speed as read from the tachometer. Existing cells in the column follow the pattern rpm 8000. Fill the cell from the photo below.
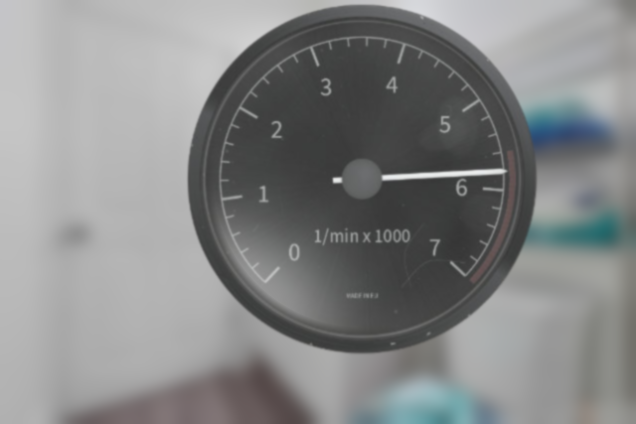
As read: rpm 5800
